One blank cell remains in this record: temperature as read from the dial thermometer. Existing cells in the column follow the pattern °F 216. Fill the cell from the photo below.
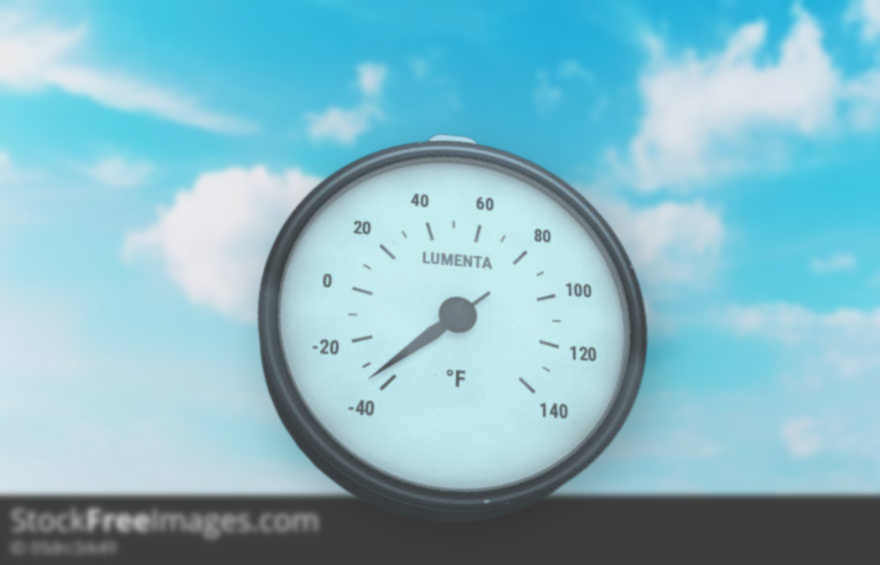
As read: °F -35
